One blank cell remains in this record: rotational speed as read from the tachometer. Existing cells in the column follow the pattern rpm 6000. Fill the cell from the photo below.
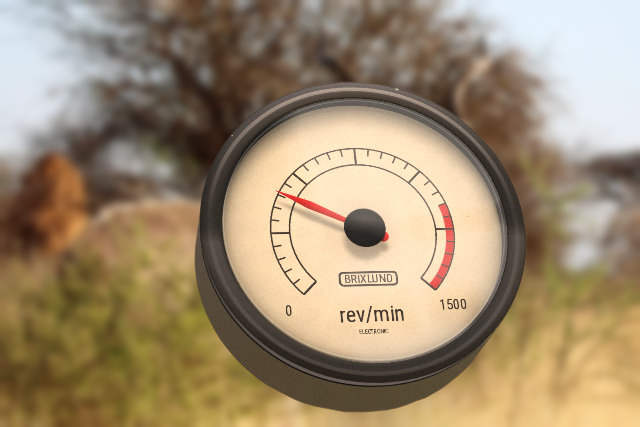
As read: rpm 400
